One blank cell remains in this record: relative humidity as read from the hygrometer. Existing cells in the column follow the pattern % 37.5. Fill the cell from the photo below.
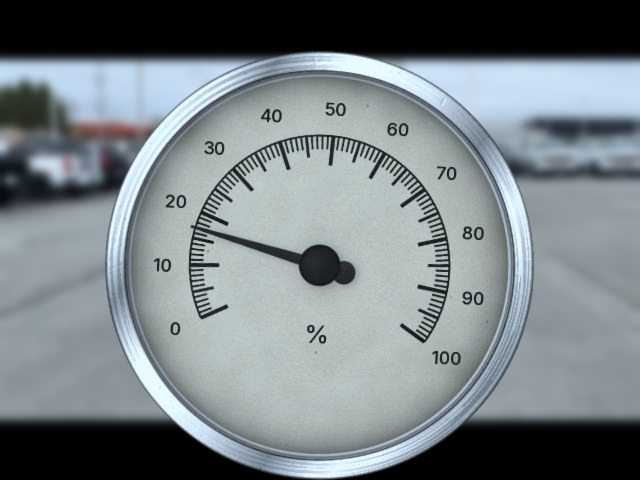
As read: % 17
